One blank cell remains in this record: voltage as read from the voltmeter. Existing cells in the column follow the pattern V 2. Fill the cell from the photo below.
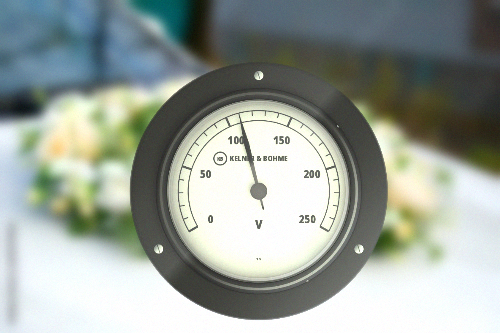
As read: V 110
